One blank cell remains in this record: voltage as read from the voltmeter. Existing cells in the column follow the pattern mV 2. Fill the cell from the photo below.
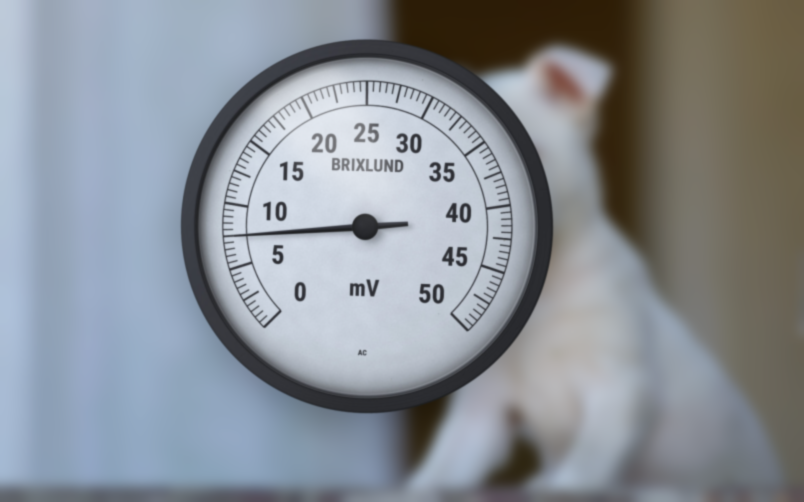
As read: mV 7.5
